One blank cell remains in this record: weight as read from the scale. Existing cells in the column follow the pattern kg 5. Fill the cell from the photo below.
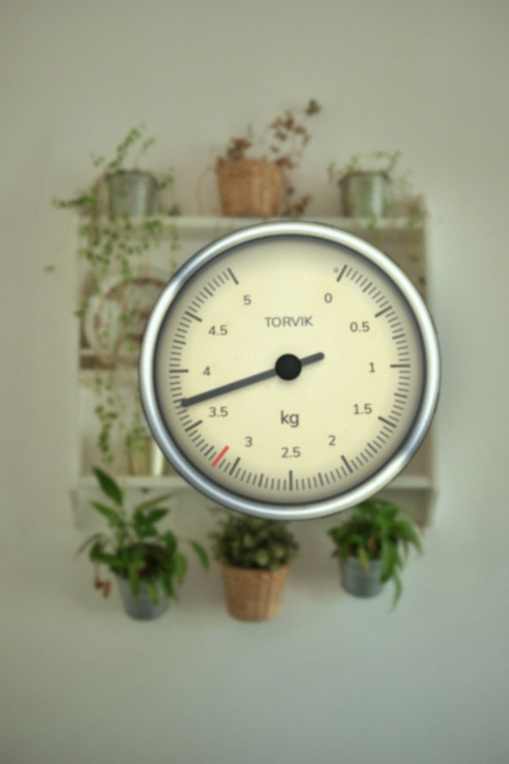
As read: kg 3.7
